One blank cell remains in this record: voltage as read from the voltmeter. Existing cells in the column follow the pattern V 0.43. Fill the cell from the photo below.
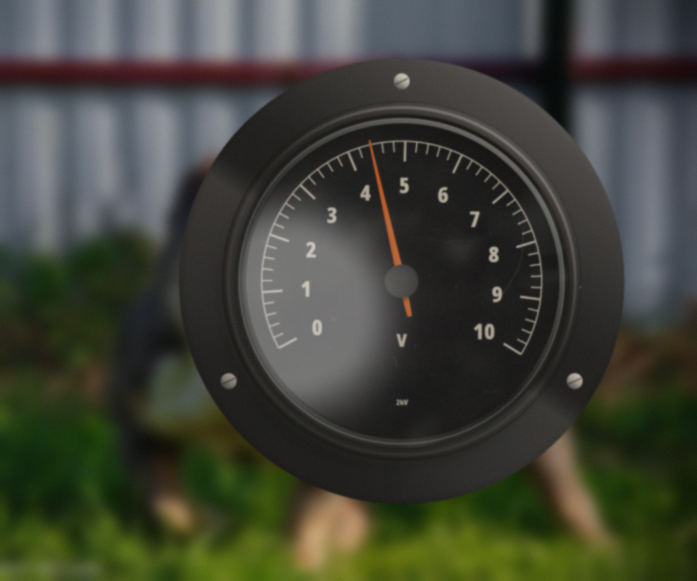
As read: V 4.4
